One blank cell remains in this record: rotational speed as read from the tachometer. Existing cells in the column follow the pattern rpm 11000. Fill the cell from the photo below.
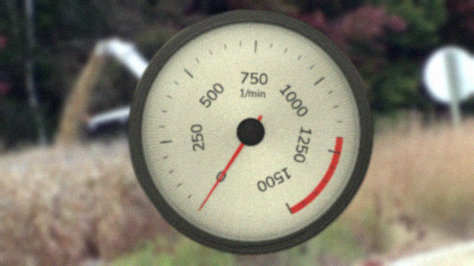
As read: rpm 0
